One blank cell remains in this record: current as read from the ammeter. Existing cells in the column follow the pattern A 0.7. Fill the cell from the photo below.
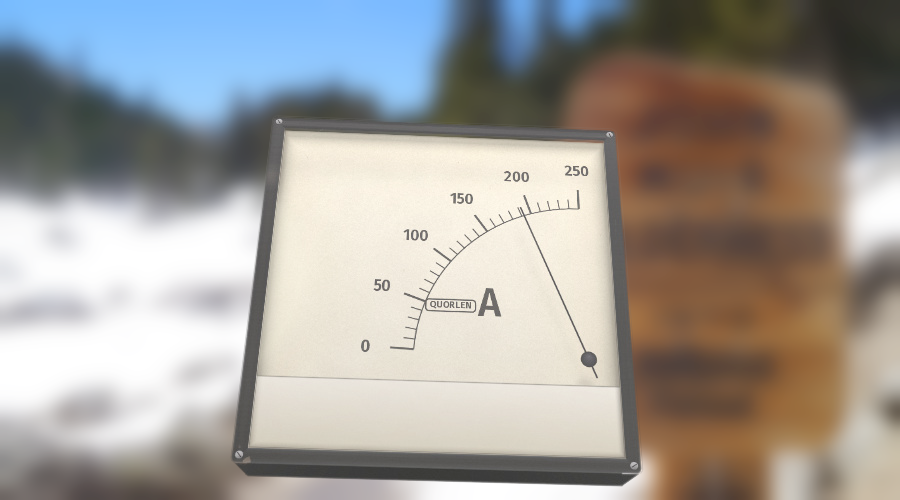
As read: A 190
